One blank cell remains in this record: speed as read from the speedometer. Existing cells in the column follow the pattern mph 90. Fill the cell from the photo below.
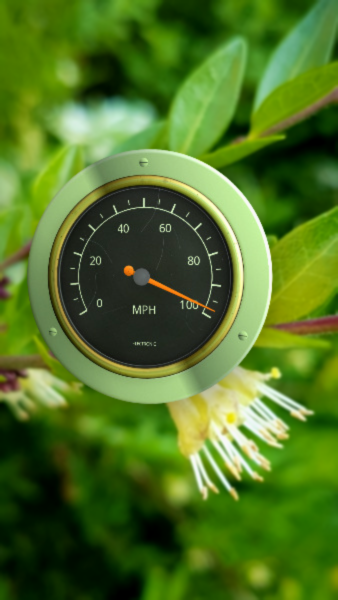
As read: mph 97.5
